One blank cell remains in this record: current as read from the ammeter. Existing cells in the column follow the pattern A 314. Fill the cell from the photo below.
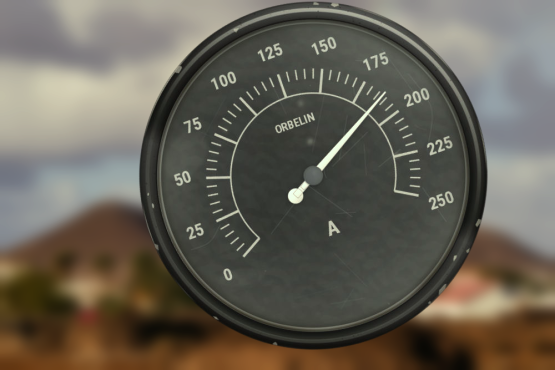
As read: A 187.5
